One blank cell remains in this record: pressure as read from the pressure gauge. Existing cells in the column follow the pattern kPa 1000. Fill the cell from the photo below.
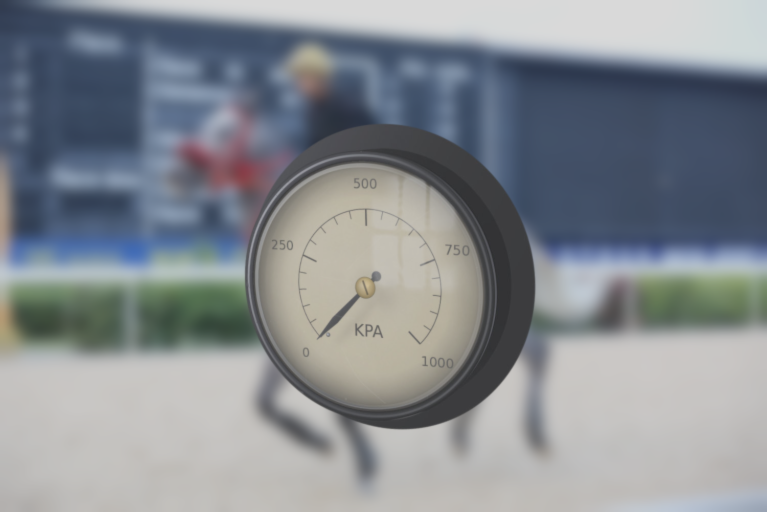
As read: kPa 0
